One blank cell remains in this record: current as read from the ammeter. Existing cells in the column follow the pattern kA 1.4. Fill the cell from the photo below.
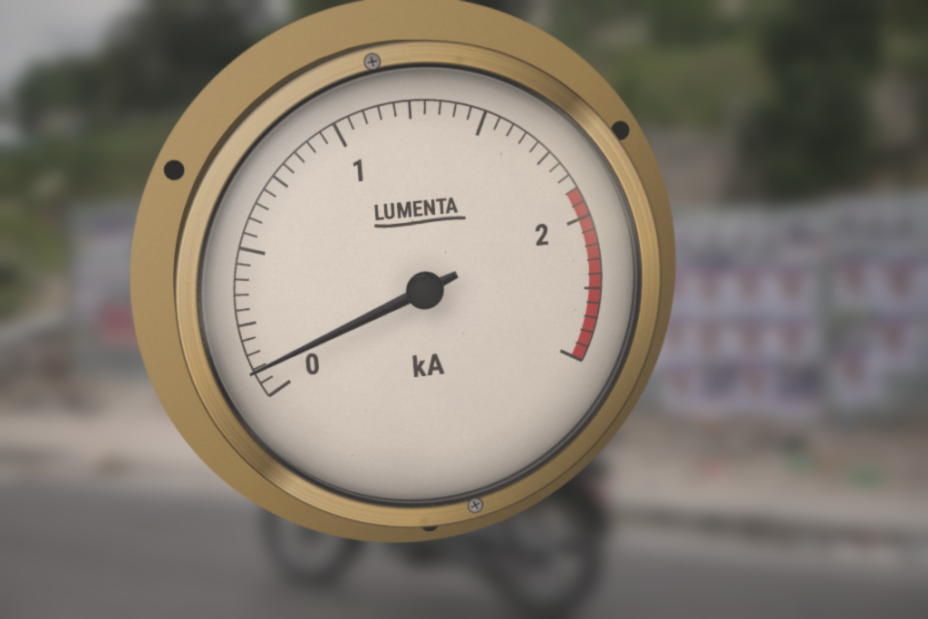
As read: kA 0.1
